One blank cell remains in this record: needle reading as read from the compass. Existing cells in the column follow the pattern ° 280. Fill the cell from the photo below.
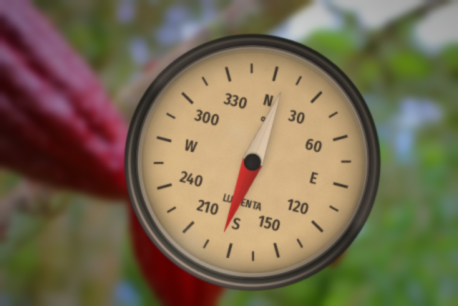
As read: ° 187.5
